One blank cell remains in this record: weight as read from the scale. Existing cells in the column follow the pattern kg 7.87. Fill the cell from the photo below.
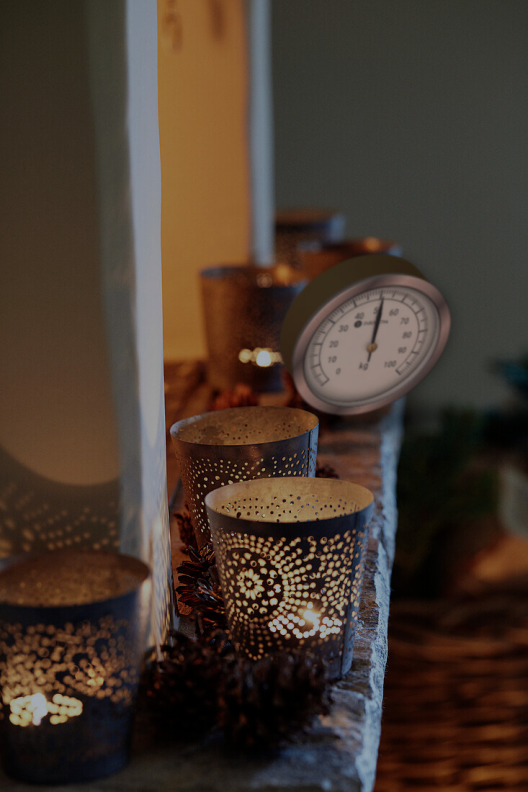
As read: kg 50
